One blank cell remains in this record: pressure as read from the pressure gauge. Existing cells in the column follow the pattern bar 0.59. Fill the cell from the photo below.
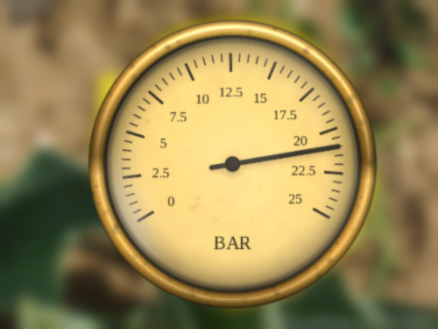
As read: bar 21
